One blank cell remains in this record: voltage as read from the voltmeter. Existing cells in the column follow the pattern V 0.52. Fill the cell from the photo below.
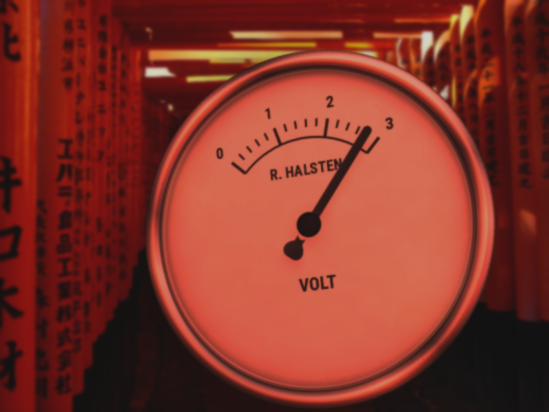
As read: V 2.8
